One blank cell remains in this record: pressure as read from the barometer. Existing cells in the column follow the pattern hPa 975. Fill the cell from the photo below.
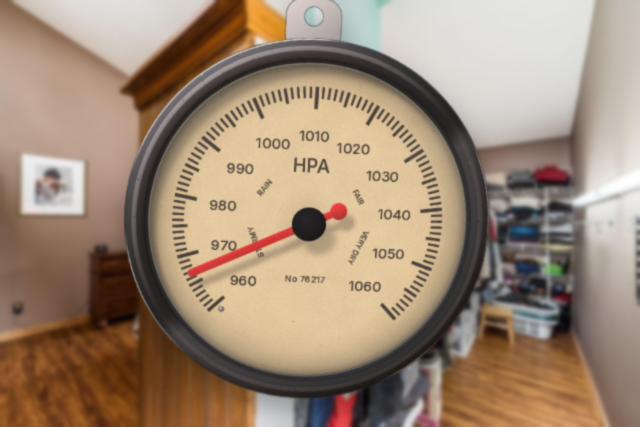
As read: hPa 967
